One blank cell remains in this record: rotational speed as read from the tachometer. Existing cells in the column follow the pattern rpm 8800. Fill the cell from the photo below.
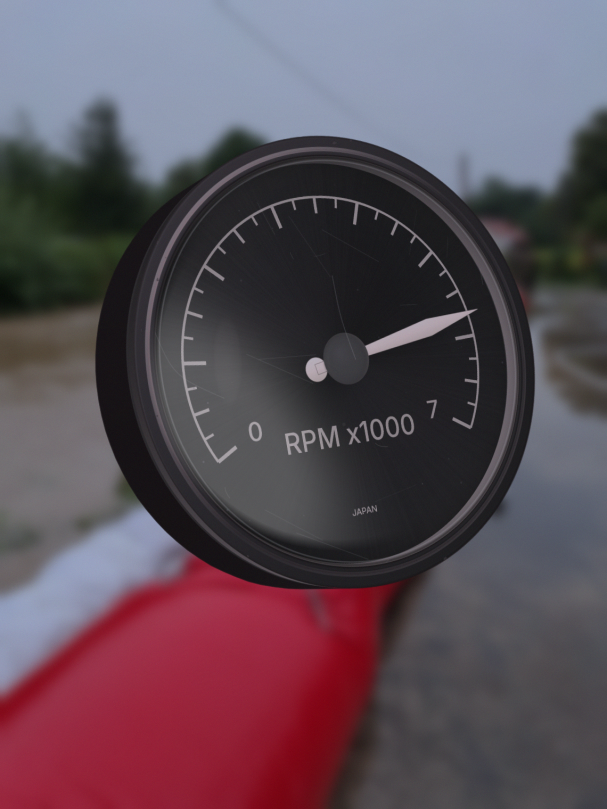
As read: rpm 5750
